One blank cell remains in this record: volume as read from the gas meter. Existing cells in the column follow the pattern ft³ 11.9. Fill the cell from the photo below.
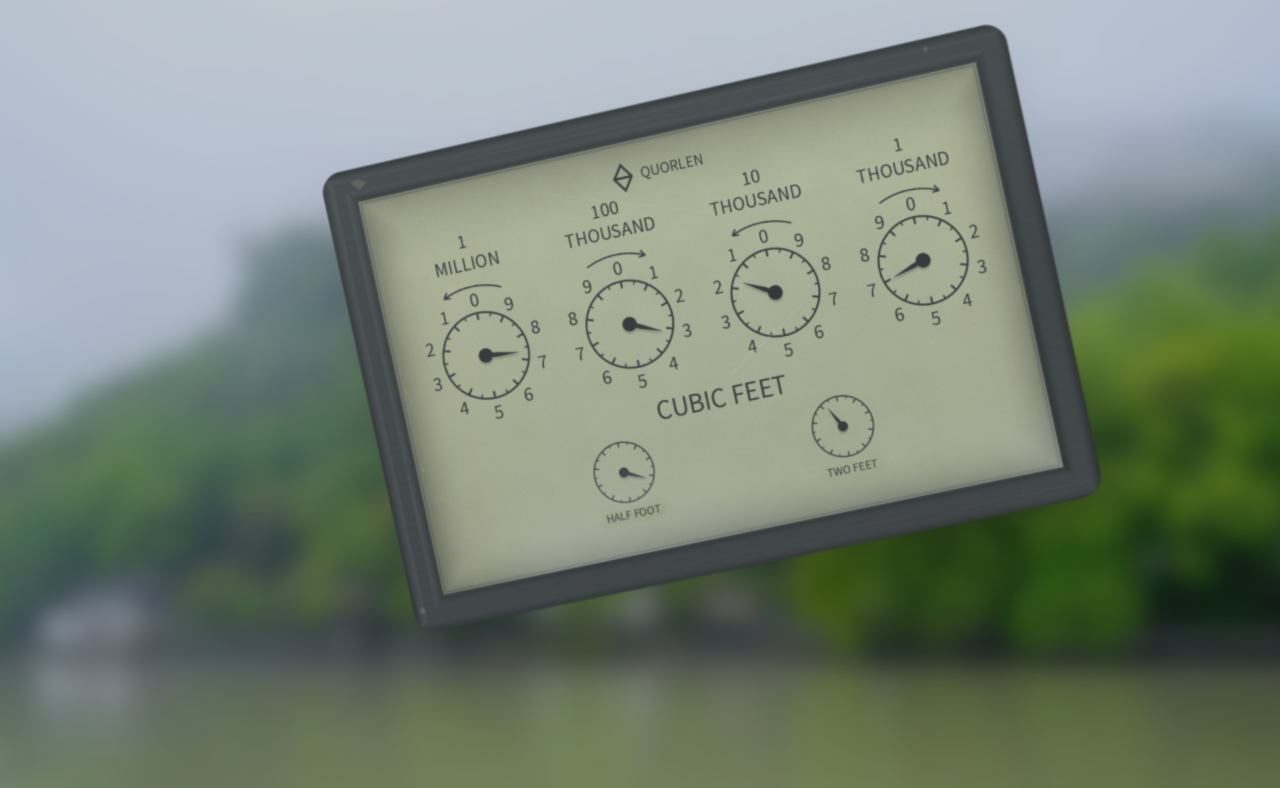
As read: ft³ 731700
